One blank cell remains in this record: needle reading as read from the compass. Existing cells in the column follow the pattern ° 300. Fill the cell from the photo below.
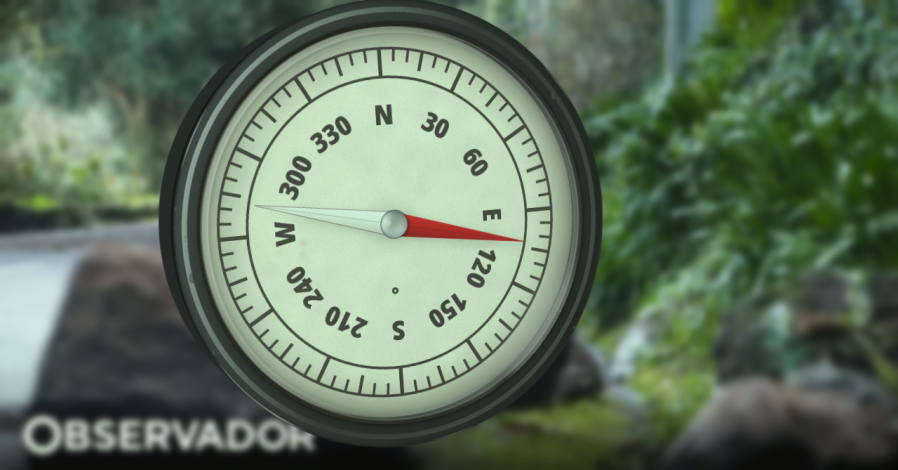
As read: ° 102.5
